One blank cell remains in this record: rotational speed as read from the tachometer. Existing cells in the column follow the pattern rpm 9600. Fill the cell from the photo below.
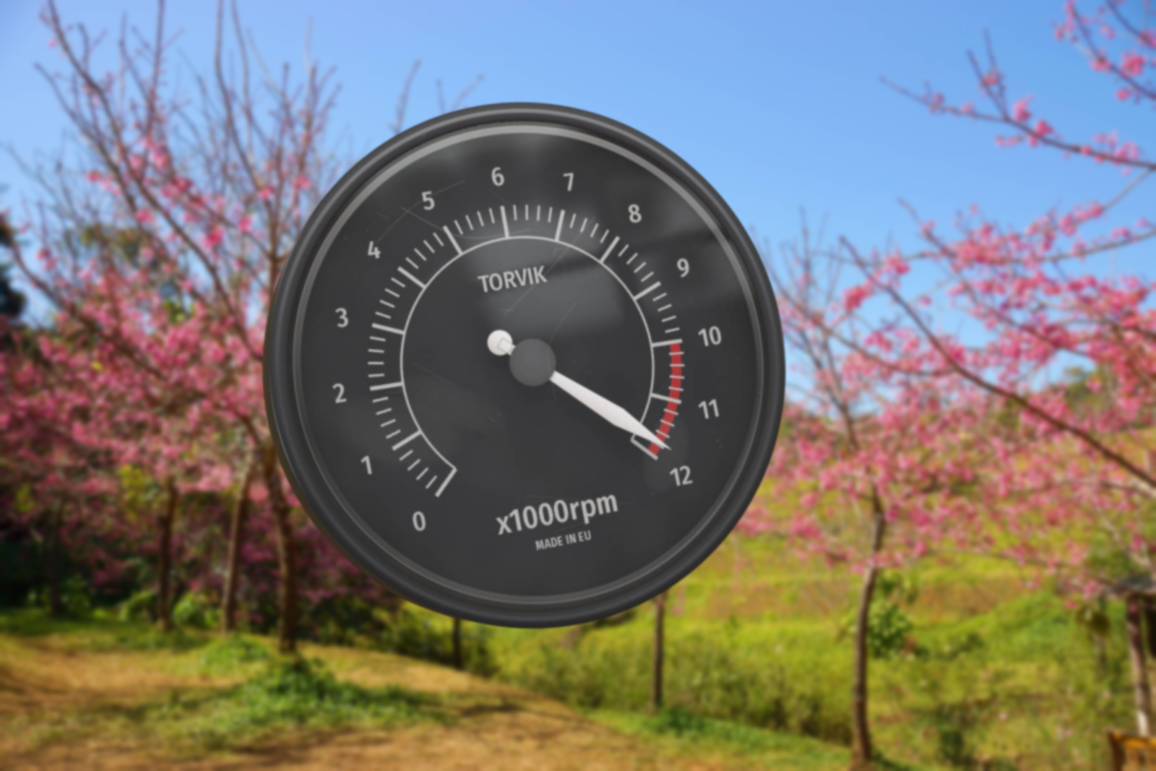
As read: rpm 11800
